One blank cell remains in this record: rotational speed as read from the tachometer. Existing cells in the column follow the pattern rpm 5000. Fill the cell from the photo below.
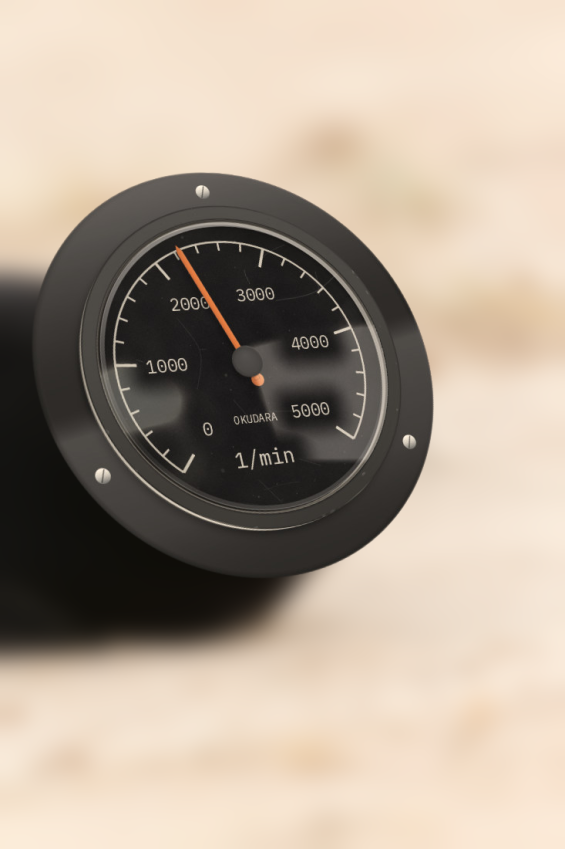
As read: rpm 2200
